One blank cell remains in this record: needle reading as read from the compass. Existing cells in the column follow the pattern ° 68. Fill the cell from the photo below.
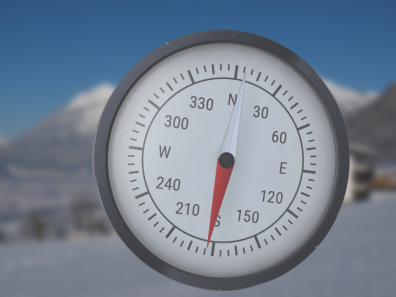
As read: ° 185
